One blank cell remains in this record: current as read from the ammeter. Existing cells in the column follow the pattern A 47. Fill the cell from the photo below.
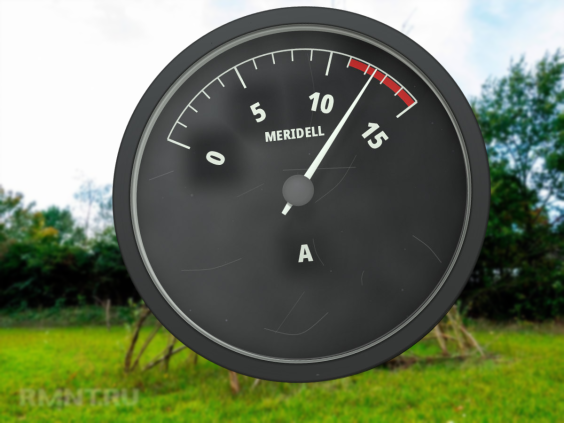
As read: A 12.5
